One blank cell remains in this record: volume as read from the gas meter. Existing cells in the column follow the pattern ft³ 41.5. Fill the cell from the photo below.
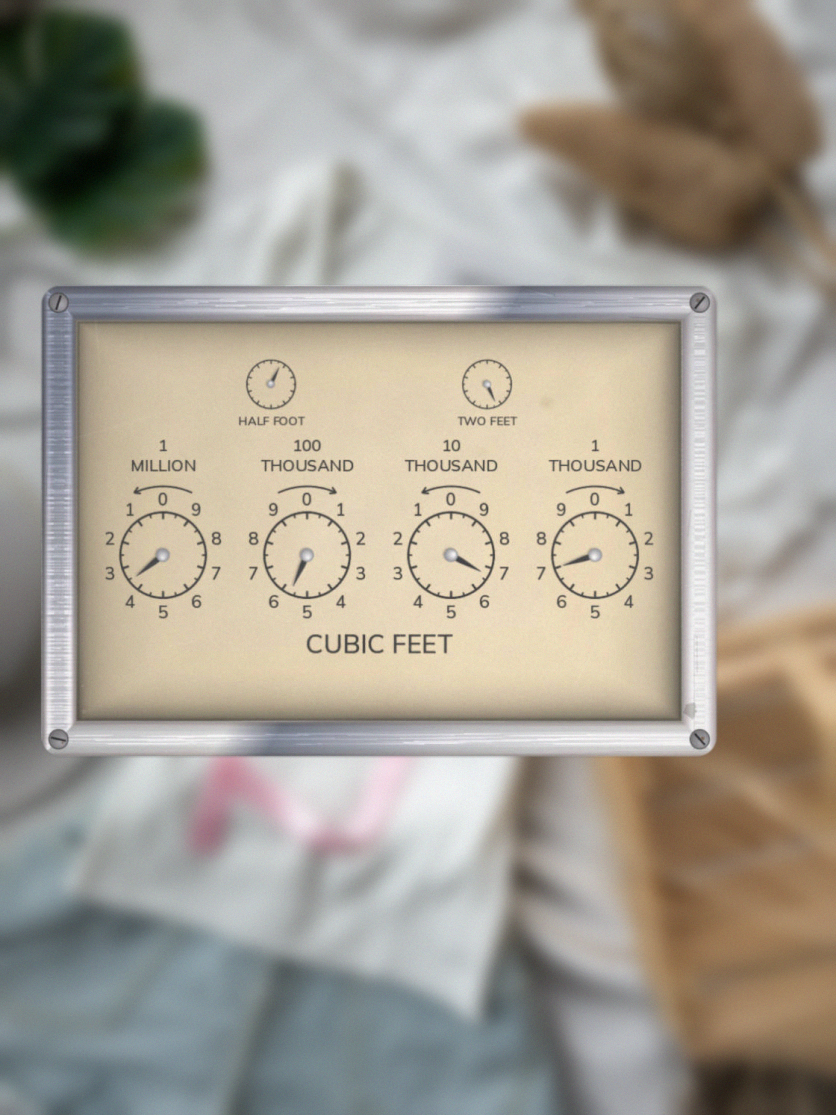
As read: ft³ 356700
